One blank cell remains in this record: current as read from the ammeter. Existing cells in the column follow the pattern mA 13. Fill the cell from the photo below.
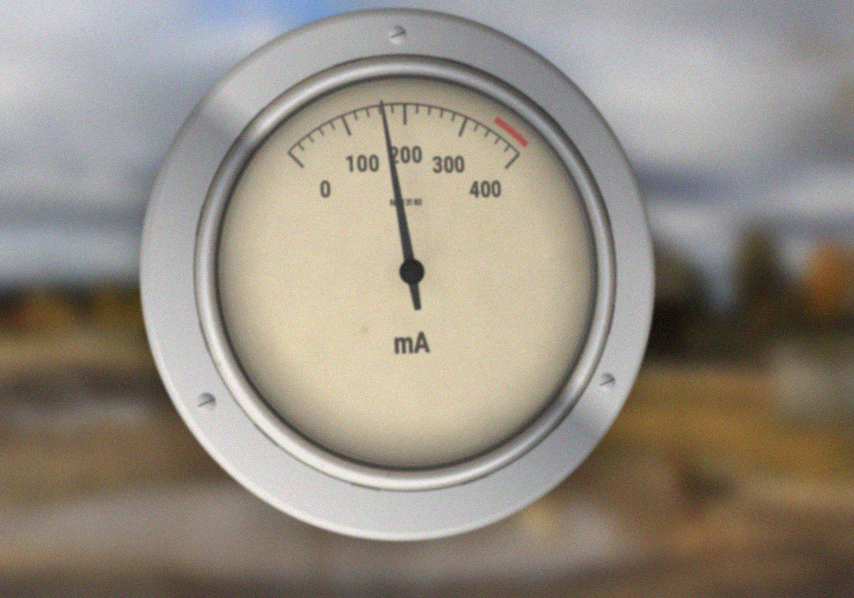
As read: mA 160
